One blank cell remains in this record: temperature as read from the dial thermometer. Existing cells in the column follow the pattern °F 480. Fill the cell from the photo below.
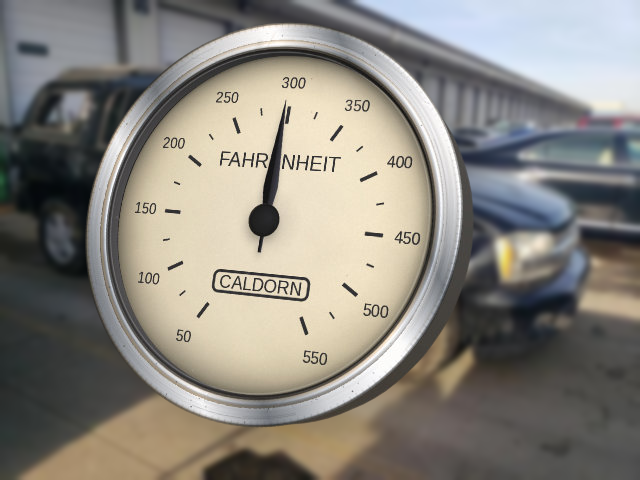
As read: °F 300
